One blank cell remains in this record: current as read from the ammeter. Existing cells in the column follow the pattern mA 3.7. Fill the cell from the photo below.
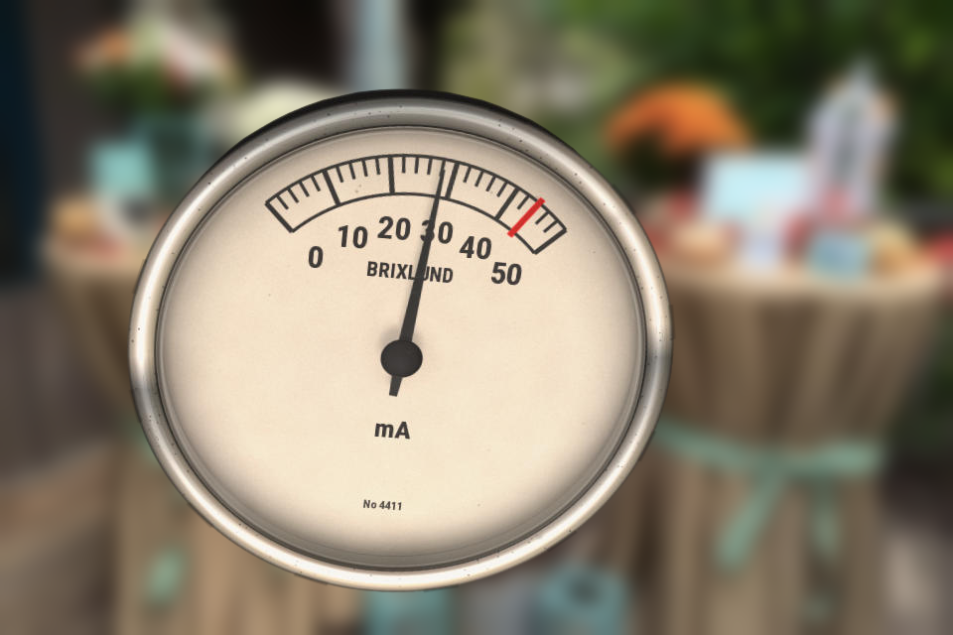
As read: mA 28
